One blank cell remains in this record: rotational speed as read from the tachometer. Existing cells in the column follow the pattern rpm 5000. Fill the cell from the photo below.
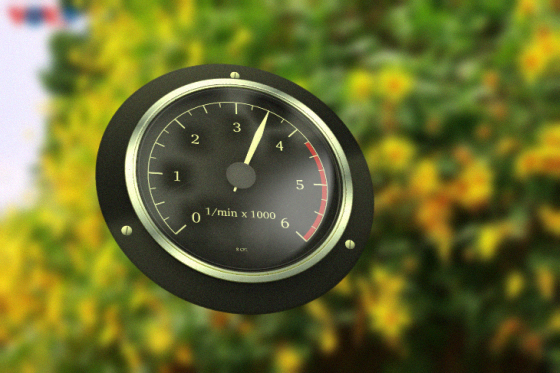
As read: rpm 3500
